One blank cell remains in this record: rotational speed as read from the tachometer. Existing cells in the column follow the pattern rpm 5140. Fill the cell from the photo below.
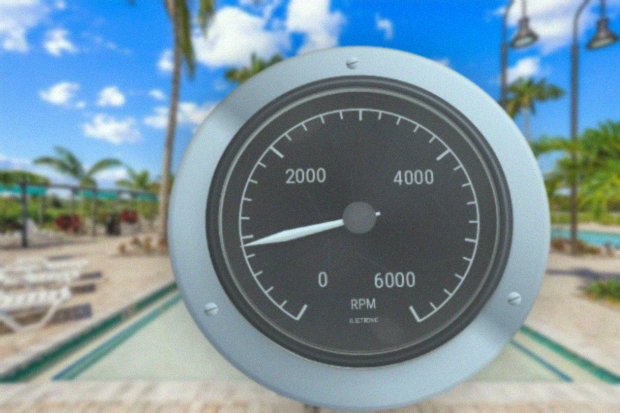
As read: rpm 900
